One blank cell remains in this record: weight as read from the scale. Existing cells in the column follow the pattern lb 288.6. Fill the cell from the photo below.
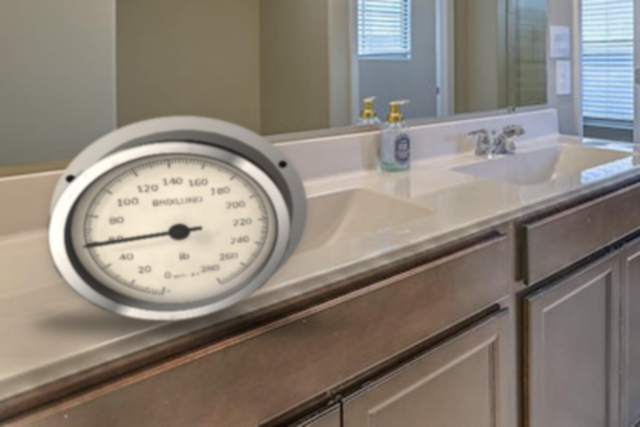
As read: lb 60
